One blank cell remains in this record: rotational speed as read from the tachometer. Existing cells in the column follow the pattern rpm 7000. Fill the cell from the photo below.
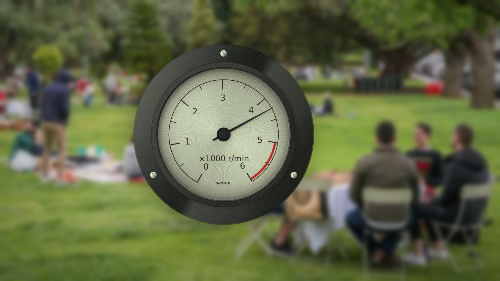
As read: rpm 4250
